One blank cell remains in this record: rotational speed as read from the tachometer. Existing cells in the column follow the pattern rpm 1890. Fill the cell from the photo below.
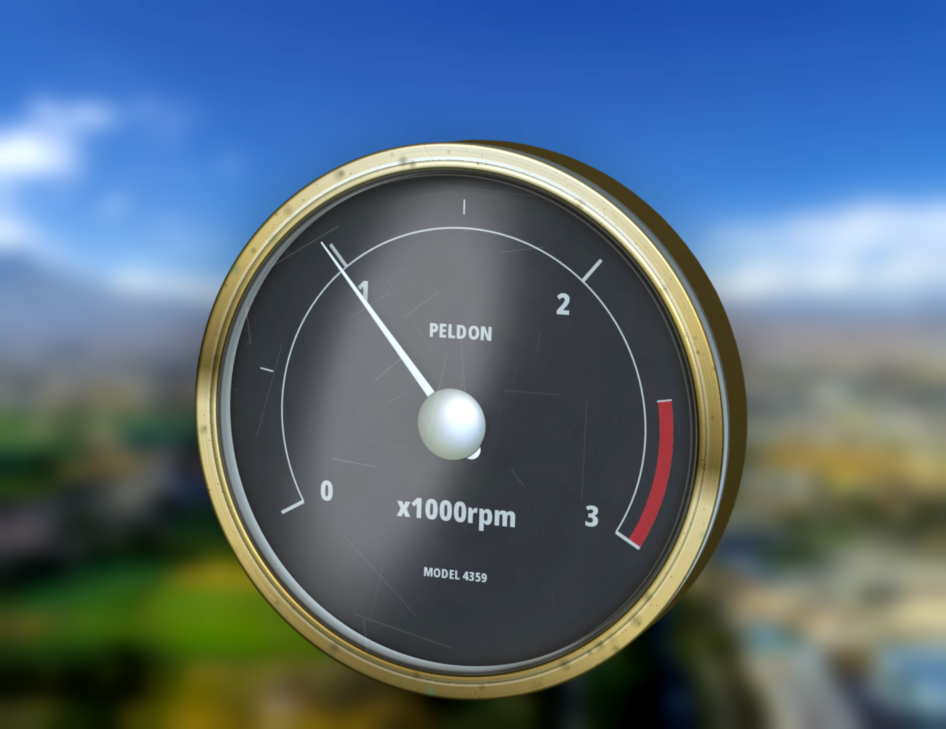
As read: rpm 1000
